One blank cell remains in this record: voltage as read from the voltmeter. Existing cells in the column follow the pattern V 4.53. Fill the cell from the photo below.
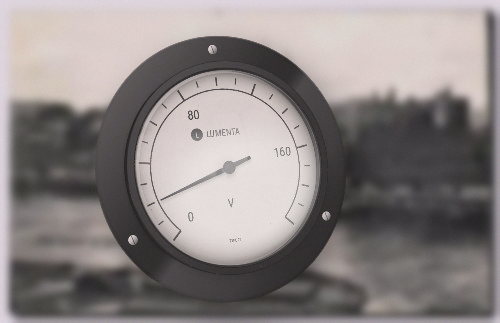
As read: V 20
